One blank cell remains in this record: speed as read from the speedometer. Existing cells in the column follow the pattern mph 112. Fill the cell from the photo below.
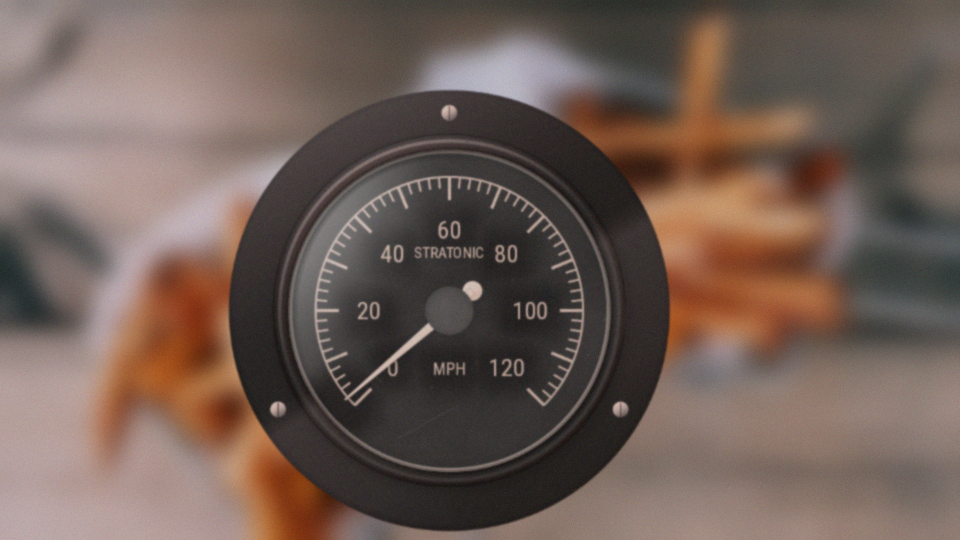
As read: mph 2
